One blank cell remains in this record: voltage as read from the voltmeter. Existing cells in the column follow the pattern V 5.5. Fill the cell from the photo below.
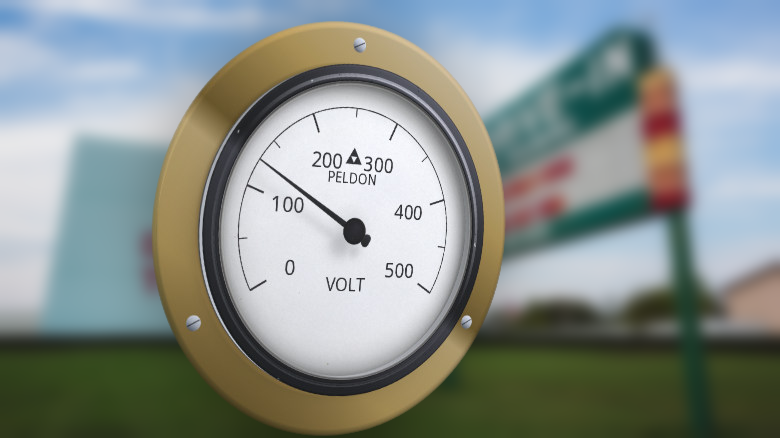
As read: V 125
